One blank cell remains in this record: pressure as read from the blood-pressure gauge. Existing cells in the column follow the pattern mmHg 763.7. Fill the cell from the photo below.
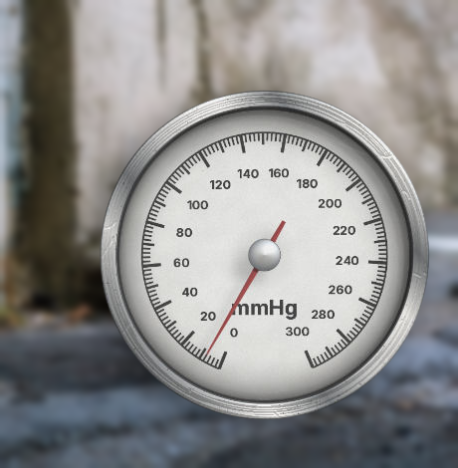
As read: mmHg 8
